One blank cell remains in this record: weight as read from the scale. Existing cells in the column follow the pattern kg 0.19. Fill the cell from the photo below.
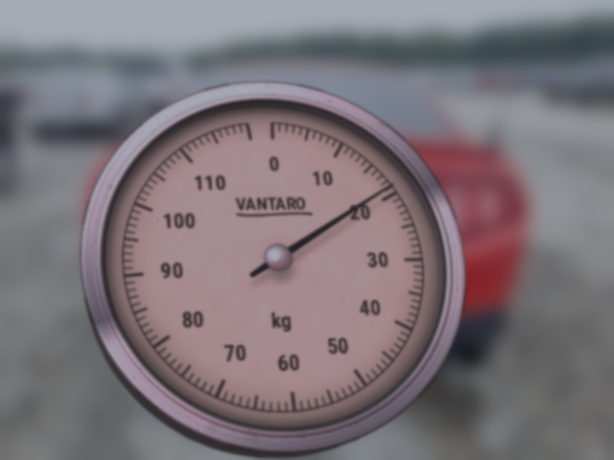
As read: kg 19
